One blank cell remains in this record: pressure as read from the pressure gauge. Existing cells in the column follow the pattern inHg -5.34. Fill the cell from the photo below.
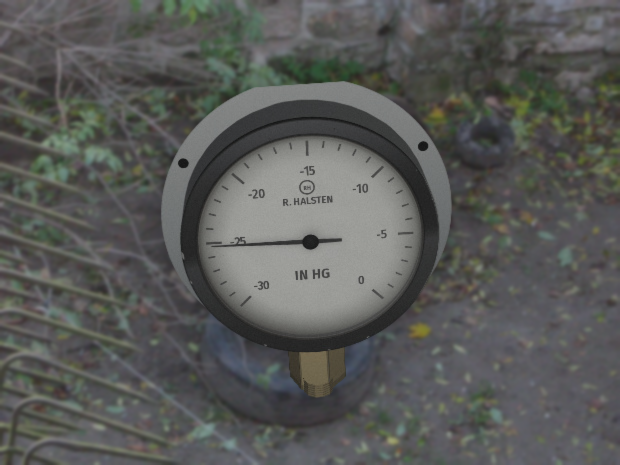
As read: inHg -25
